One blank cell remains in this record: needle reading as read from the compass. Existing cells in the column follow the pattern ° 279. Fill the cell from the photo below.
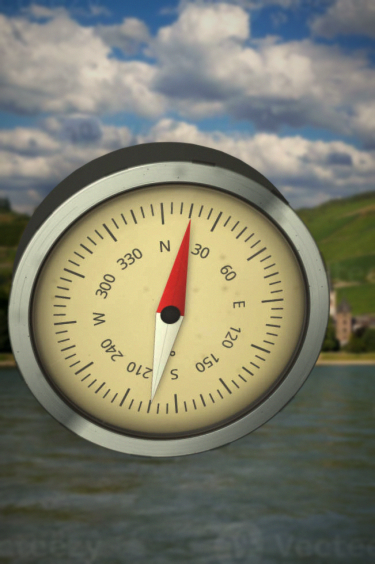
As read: ° 15
